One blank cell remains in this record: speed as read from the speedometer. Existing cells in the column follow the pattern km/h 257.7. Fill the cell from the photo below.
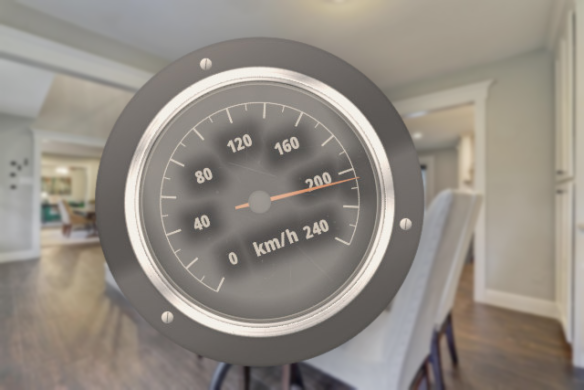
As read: km/h 205
